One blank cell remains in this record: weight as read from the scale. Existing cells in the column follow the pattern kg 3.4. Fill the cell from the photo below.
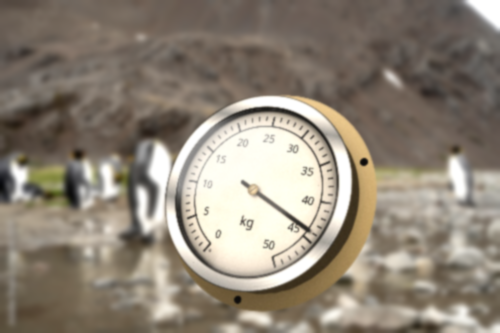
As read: kg 44
